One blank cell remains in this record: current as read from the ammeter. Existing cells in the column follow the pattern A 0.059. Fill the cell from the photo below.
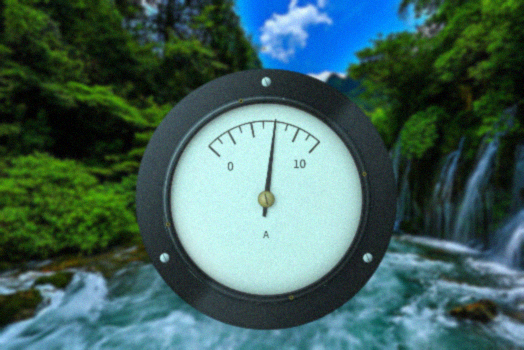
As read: A 6
